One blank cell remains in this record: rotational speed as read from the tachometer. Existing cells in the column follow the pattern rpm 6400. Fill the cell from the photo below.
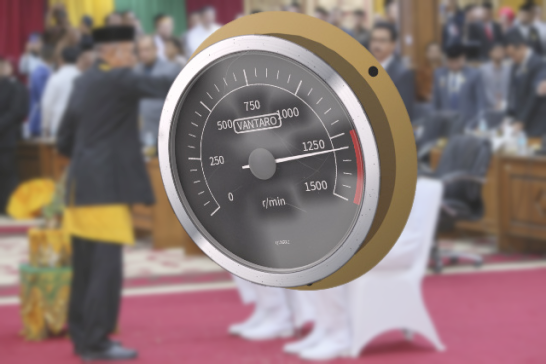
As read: rpm 1300
